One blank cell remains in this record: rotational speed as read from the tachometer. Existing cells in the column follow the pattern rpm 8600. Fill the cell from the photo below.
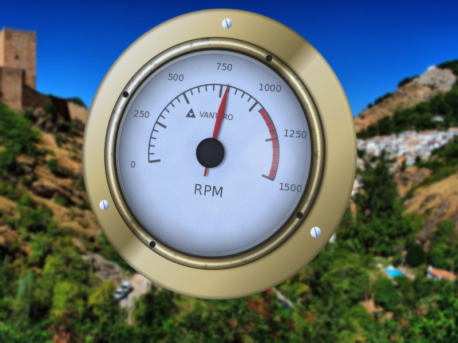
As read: rpm 800
